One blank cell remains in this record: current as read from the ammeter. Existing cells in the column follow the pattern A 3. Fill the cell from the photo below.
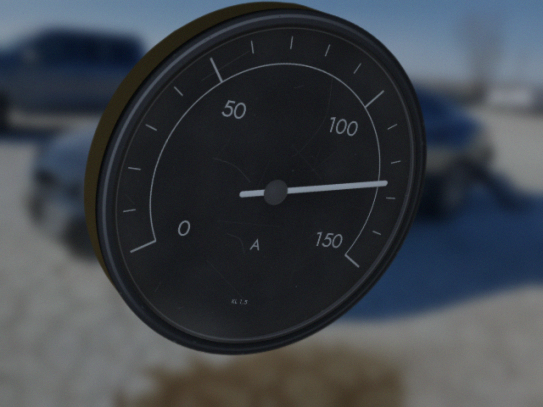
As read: A 125
